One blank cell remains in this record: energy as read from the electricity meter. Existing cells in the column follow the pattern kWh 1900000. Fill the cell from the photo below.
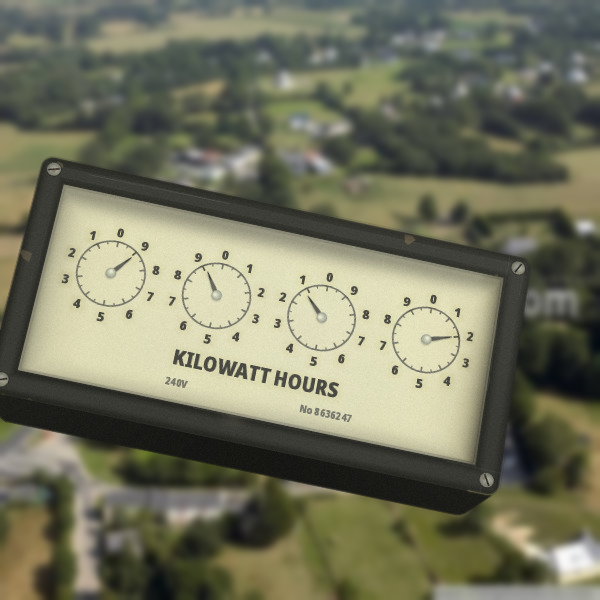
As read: kWh 8912
